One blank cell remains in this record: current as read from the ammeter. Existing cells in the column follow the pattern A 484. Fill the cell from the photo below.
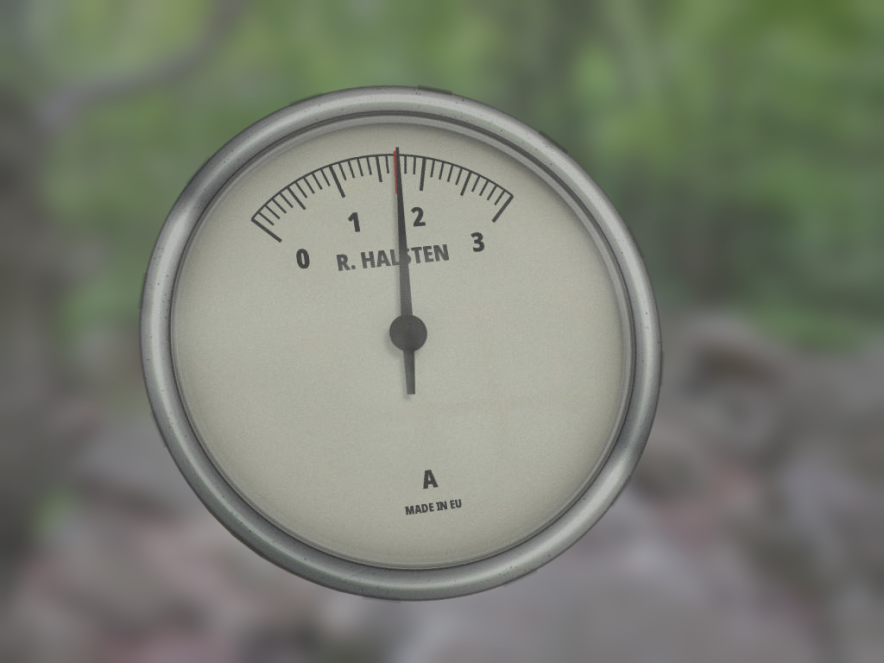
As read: A 1.7
